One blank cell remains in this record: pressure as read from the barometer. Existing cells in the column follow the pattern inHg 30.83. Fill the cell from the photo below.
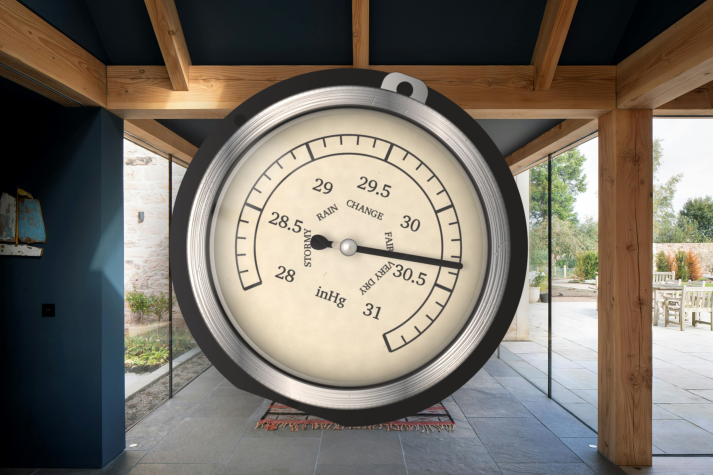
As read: inHg 30.35
